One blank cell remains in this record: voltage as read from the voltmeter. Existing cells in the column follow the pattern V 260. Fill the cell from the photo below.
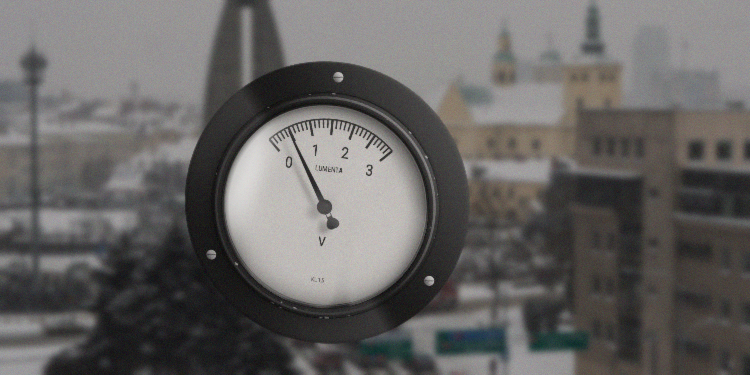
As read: V 0.5
